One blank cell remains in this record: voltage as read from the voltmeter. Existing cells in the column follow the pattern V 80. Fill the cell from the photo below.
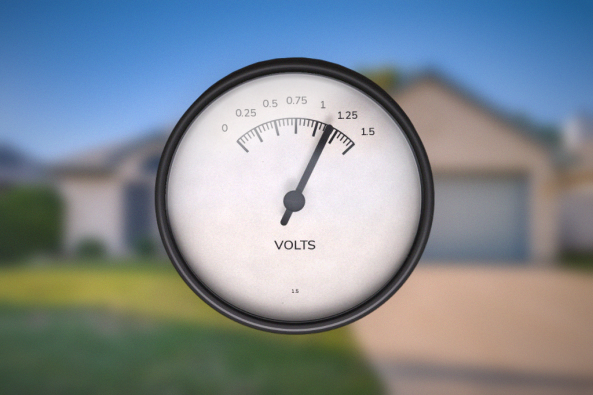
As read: V 1.15
